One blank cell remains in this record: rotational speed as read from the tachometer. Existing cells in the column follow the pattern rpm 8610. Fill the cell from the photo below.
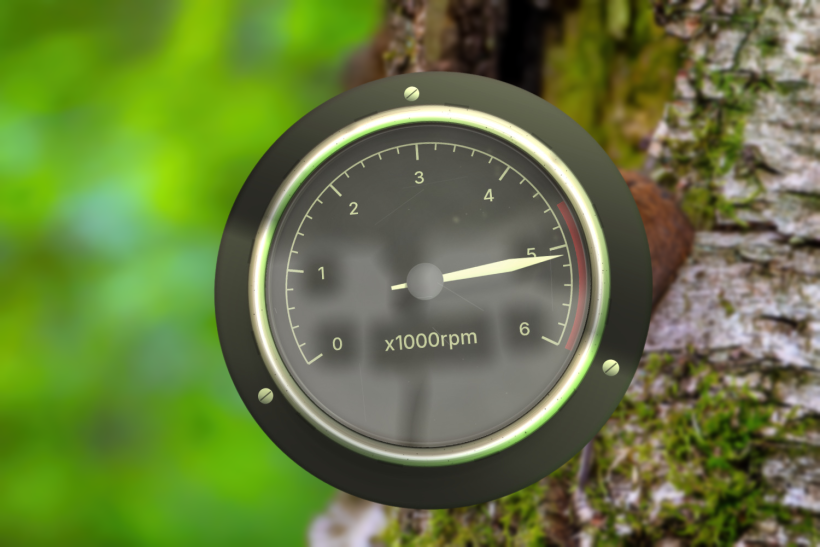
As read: rpm 5100
